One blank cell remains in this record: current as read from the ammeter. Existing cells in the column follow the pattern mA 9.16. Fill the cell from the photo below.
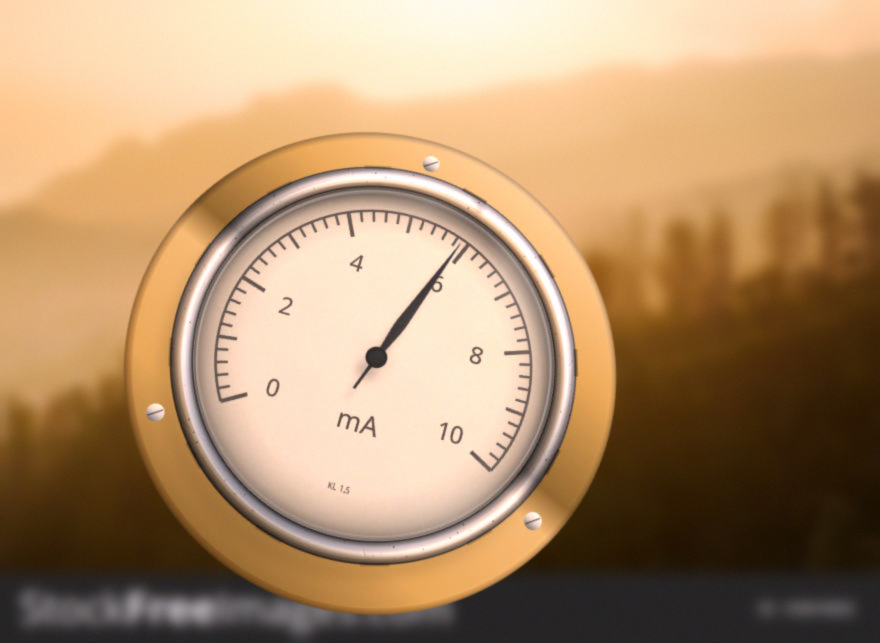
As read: mA 5.9
